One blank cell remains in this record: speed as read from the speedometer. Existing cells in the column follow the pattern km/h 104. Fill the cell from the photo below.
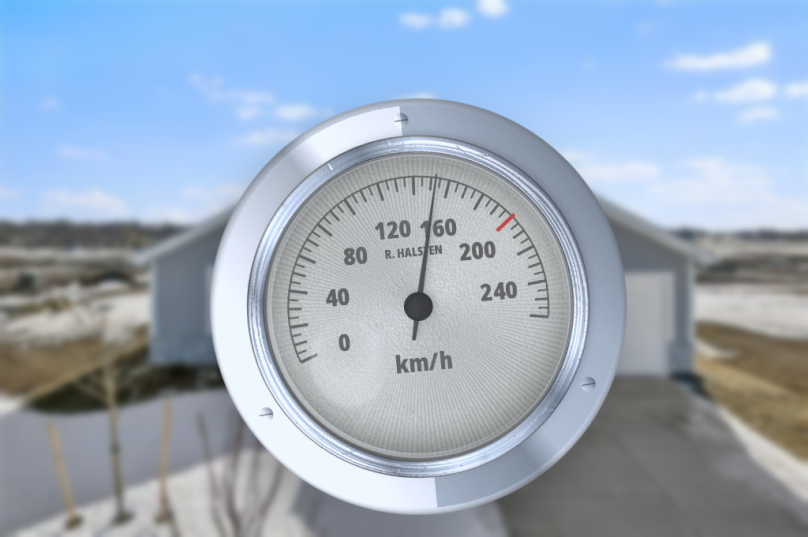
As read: km/h 152.5
